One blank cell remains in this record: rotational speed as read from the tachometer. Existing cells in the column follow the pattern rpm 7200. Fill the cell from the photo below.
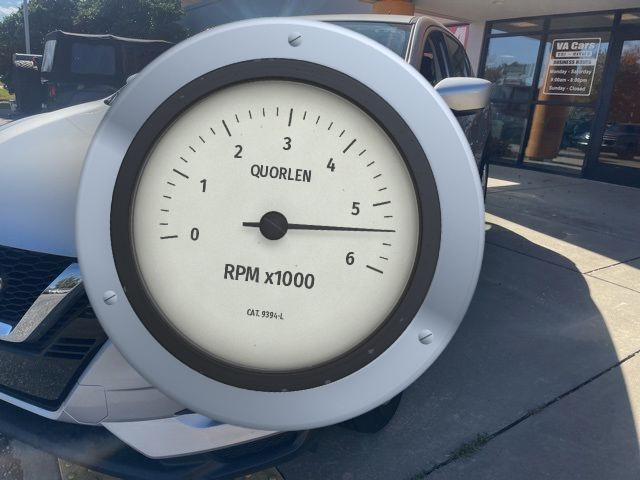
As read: rpm 5400
